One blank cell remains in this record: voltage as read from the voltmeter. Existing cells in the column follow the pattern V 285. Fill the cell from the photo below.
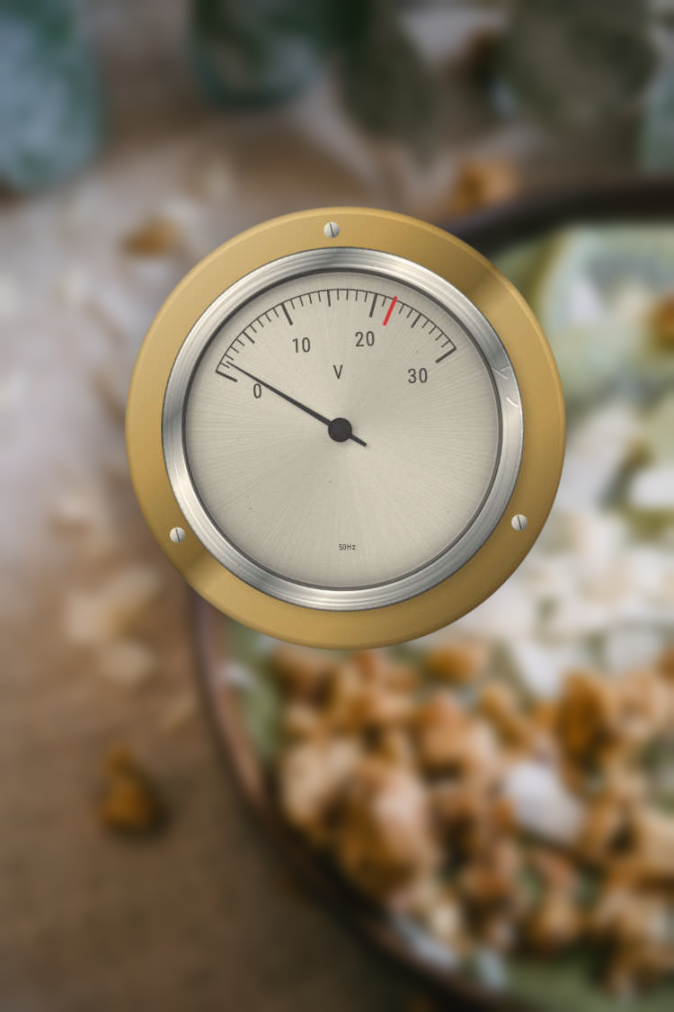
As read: V 1.5
